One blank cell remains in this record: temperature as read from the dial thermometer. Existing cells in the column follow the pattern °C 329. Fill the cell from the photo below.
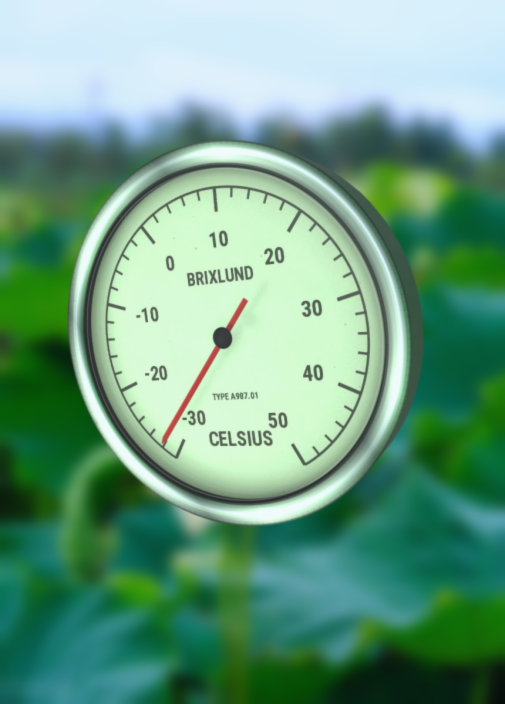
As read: °C -28
